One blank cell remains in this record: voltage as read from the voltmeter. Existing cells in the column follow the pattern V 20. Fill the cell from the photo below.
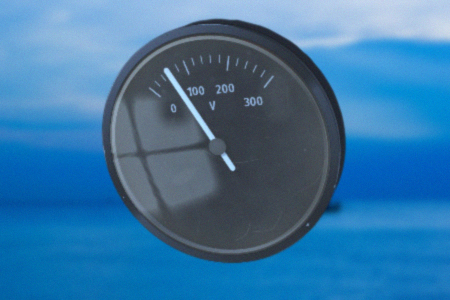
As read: V 60
